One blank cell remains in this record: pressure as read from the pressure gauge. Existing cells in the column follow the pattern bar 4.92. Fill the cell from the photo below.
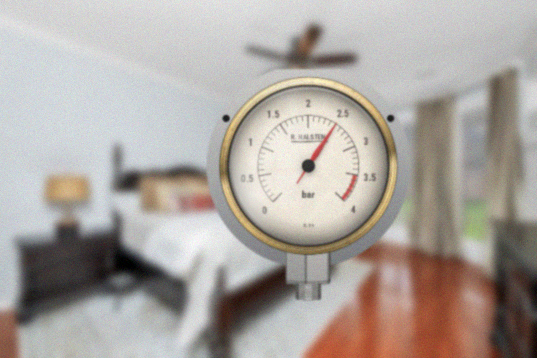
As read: bar 2.5
